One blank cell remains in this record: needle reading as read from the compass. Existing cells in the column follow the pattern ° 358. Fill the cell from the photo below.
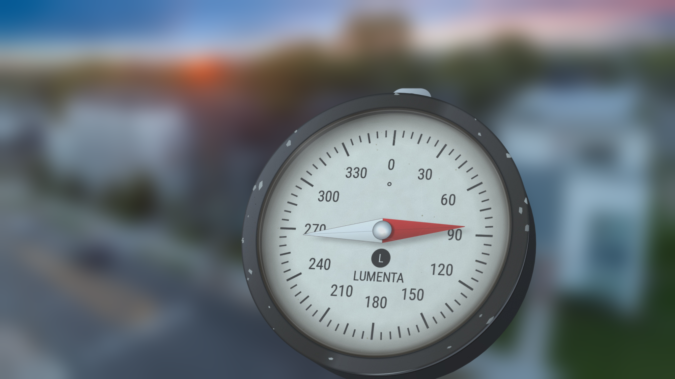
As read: ° 85
